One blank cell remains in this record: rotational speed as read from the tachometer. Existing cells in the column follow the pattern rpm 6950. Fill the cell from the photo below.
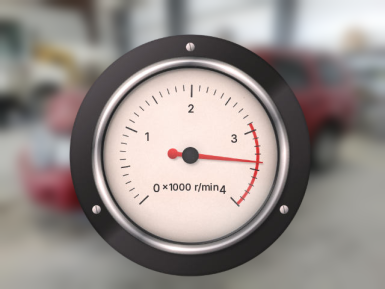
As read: rpm 3400
